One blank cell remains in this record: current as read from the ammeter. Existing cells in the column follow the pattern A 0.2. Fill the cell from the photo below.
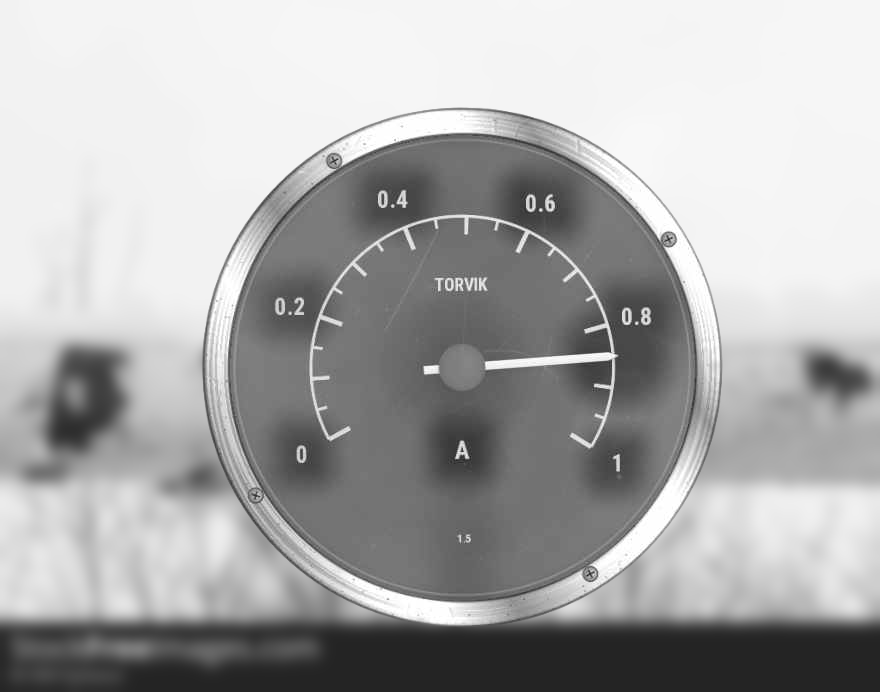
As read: A 0.85
